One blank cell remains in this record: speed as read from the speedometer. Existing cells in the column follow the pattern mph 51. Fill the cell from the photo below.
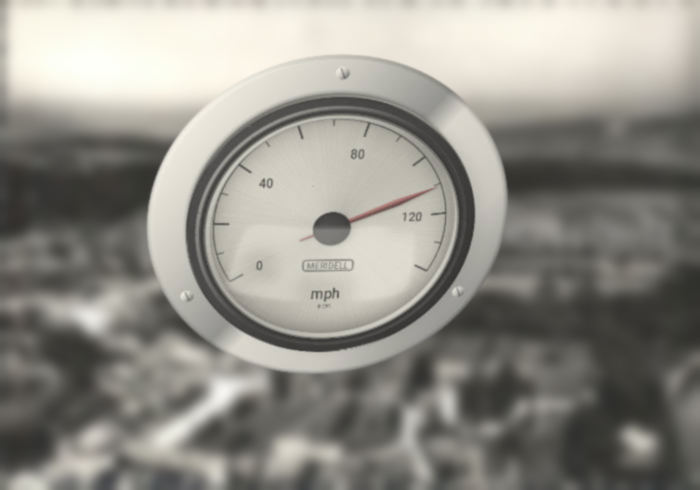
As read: mph 110
